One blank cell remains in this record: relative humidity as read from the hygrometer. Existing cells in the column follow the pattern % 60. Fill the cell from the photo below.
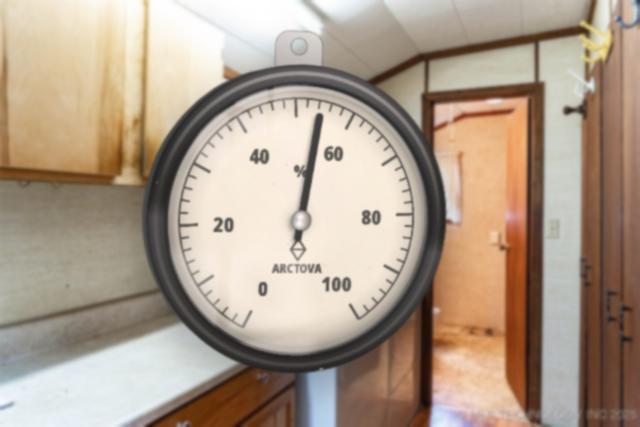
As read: % 54
